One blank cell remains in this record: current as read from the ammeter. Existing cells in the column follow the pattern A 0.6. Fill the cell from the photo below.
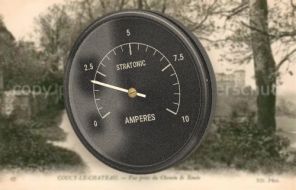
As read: A 2
